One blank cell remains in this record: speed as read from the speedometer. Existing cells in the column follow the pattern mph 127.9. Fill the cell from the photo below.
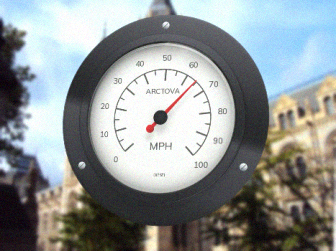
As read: mph 65
